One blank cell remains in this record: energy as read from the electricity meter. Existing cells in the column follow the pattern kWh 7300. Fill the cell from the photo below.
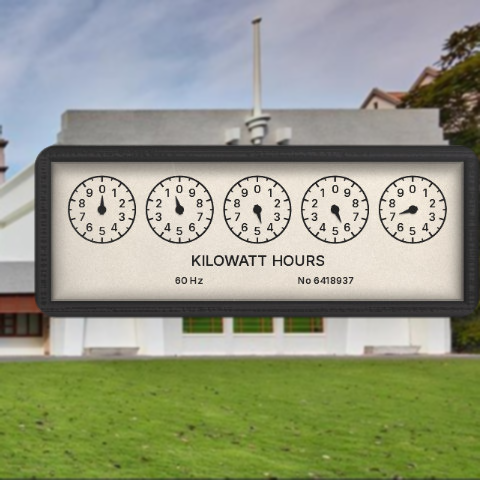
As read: kWh 457
